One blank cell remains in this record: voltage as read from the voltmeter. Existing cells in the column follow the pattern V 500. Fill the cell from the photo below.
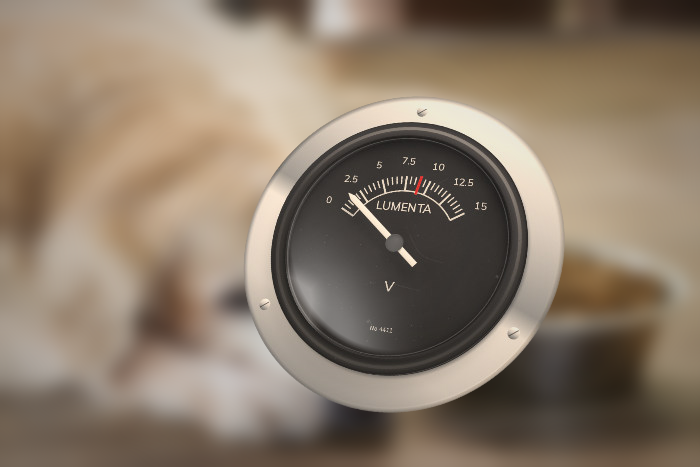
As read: V 1.5
